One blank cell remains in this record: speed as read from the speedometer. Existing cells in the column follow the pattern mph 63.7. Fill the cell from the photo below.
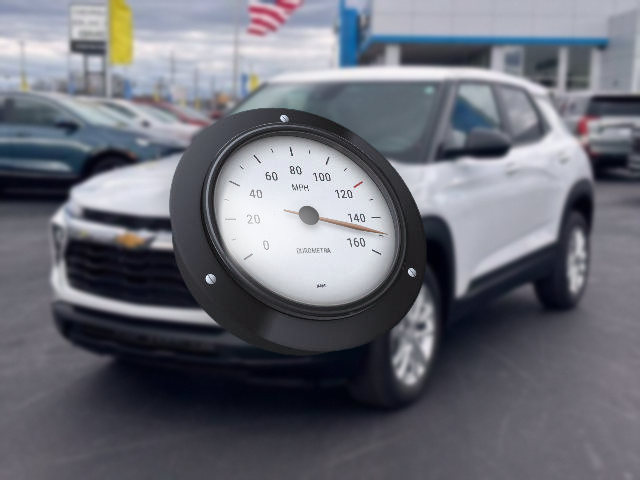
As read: mph 150
